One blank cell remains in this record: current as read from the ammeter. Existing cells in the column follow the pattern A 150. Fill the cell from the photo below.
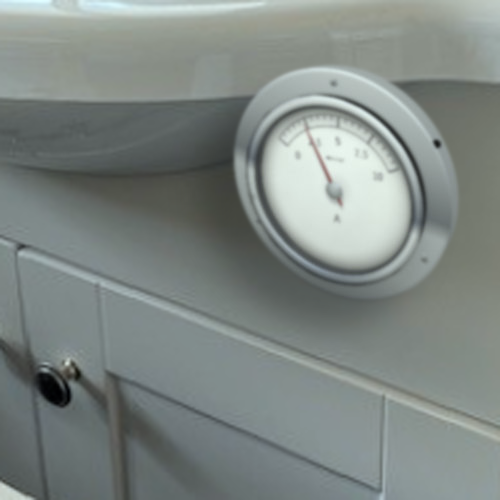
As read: A 2.5
